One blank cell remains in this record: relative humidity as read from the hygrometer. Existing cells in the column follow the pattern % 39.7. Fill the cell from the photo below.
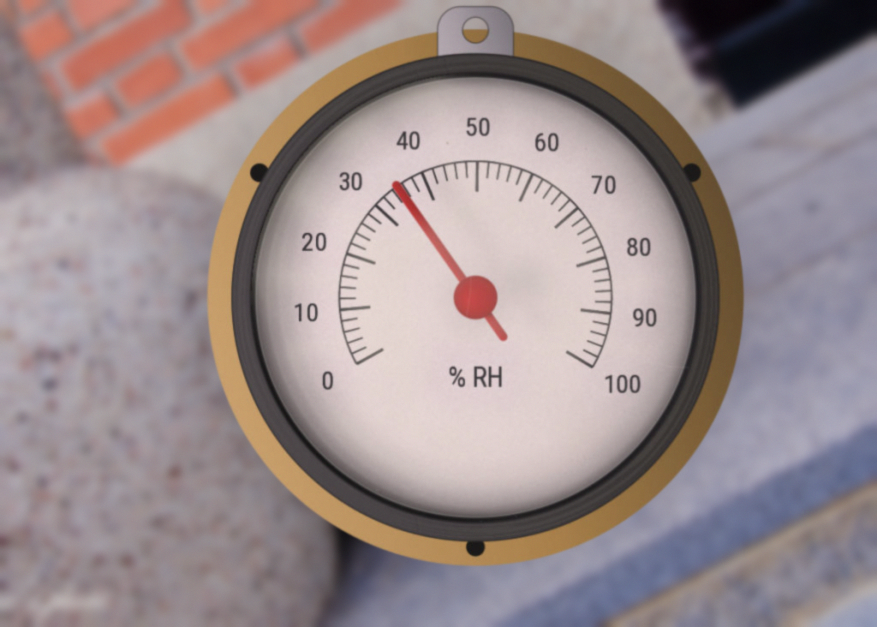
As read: % 35
